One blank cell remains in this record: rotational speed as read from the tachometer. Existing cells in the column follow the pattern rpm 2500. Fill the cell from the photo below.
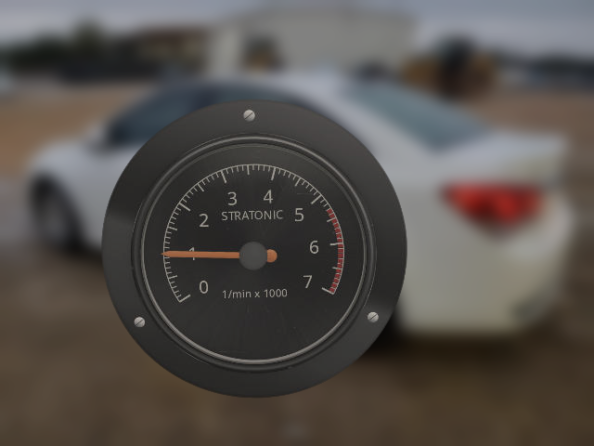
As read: rpm 1000
